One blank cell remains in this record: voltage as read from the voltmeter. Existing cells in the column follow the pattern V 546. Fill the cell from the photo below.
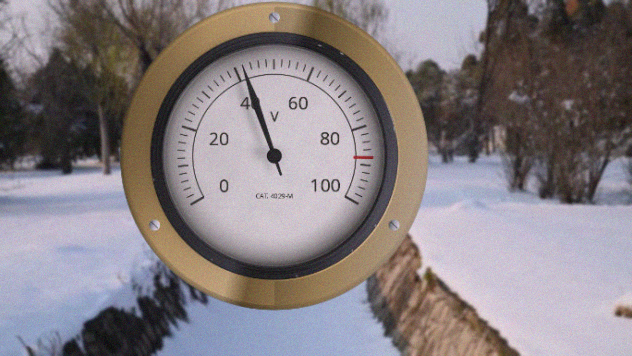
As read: V 42
